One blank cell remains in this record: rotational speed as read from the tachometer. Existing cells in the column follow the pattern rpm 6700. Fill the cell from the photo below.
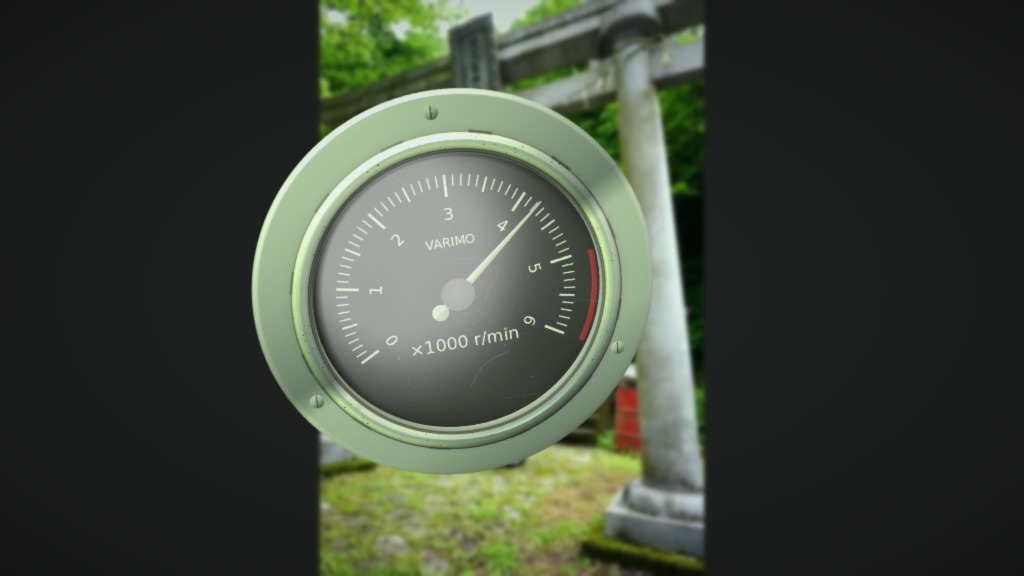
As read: rpm 4200
